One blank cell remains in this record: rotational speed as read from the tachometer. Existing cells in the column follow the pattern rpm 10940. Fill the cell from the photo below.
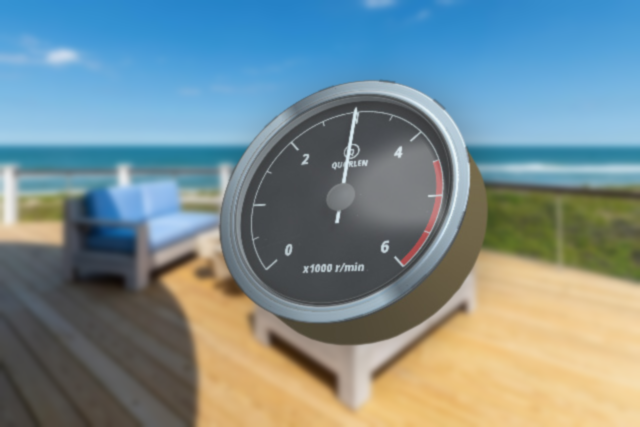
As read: rpm 3000
